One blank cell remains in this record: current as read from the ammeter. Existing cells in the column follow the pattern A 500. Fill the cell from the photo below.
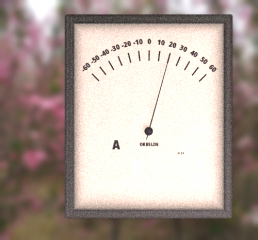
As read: A 20
